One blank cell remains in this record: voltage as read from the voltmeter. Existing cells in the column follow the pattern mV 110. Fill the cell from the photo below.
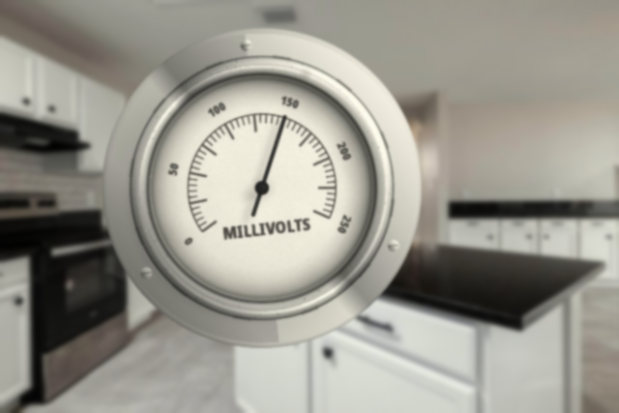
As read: mV 150
